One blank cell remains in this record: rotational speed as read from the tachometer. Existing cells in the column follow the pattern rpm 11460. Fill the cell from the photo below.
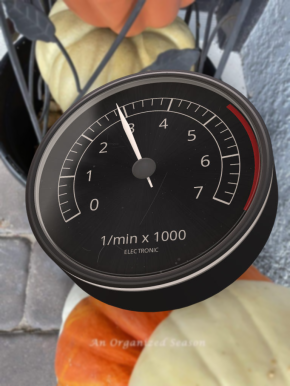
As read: rpm 2900
